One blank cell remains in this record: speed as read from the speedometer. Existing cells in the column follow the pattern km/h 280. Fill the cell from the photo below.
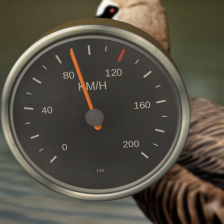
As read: km/h 90
